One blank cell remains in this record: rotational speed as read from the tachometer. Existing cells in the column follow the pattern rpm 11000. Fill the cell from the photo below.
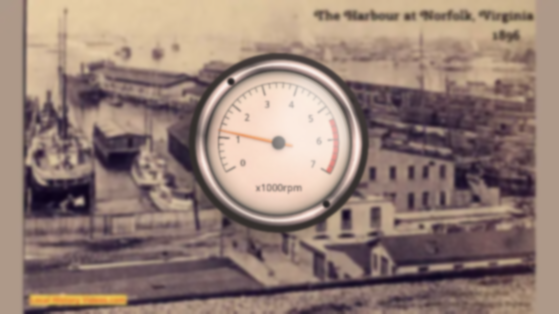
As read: rpm 1200
